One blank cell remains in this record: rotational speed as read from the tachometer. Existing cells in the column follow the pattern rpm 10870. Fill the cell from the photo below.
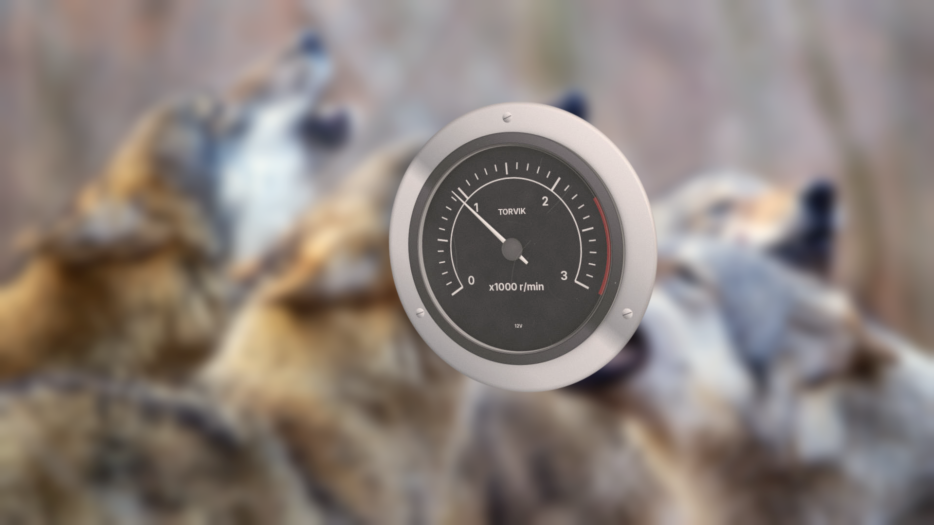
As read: rpm 950
